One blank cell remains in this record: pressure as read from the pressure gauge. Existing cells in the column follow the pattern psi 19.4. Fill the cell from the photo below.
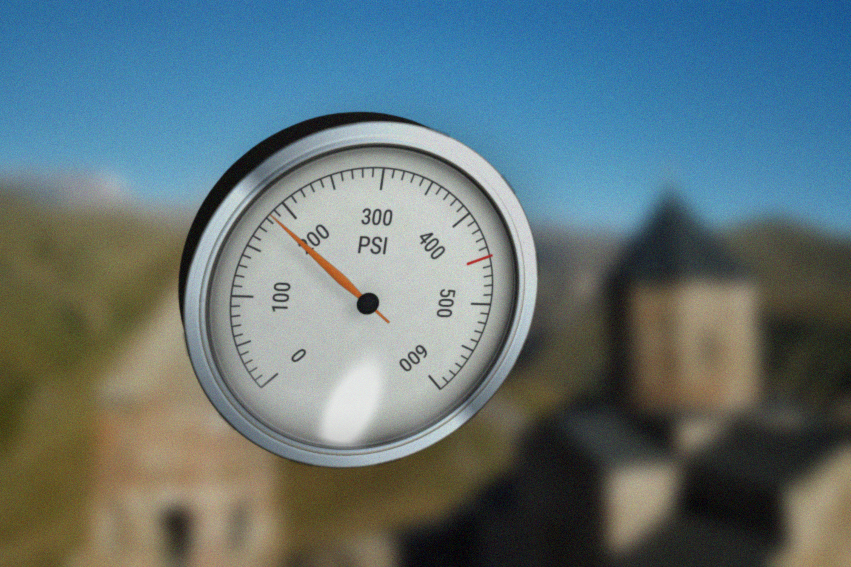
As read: psi 185
